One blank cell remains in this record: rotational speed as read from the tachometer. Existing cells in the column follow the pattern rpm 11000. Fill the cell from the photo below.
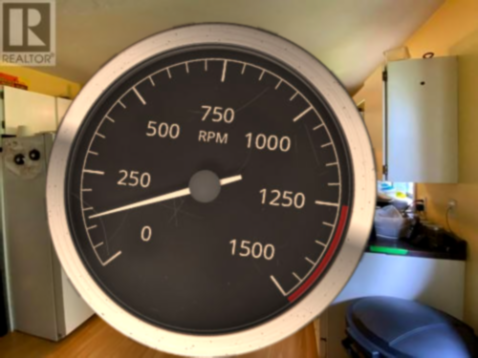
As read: rpm 125
